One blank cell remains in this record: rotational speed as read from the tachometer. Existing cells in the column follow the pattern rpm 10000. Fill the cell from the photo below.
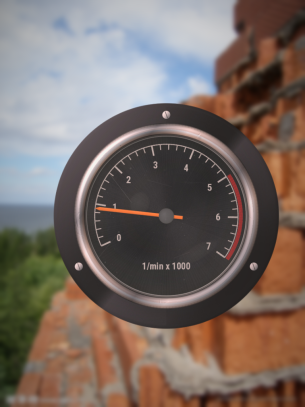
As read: rpm 900
